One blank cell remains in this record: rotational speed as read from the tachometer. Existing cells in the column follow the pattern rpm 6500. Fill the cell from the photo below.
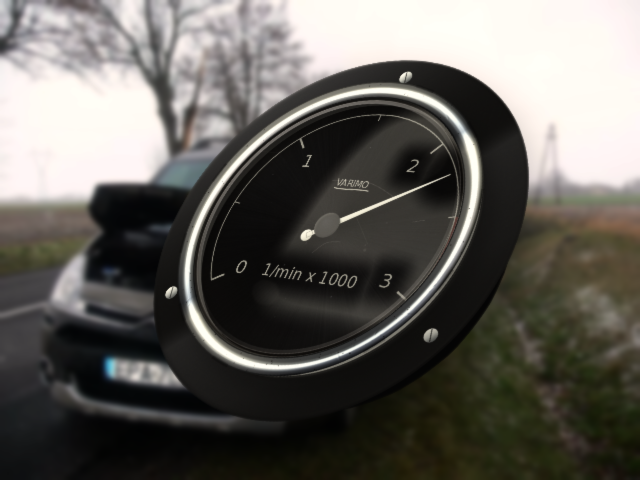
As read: rpm 2250
